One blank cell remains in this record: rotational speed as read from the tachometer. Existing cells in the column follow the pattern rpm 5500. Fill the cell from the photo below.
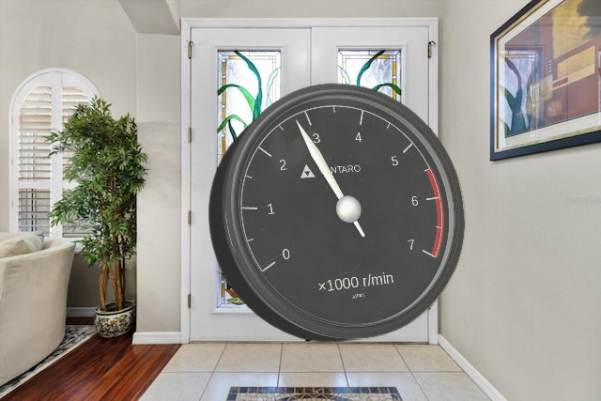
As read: rpm 2750
